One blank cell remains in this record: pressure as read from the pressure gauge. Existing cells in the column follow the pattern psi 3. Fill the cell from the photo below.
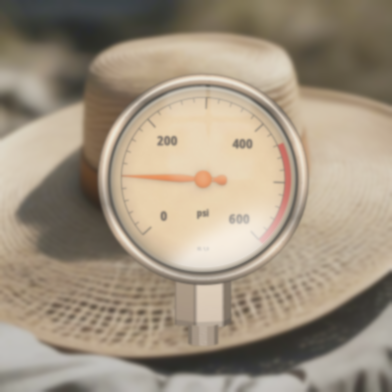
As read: psi 100
